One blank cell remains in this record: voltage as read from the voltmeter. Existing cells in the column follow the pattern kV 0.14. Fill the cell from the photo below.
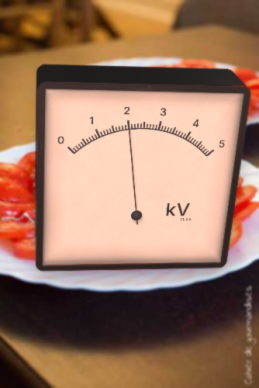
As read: kV 2
